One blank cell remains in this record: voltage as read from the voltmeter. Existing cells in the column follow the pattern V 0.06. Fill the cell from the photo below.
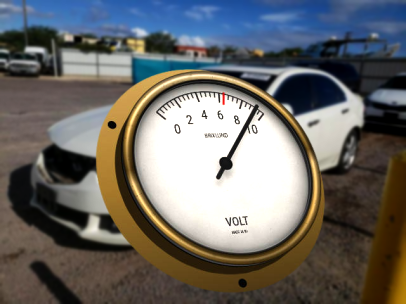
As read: V 9.2
